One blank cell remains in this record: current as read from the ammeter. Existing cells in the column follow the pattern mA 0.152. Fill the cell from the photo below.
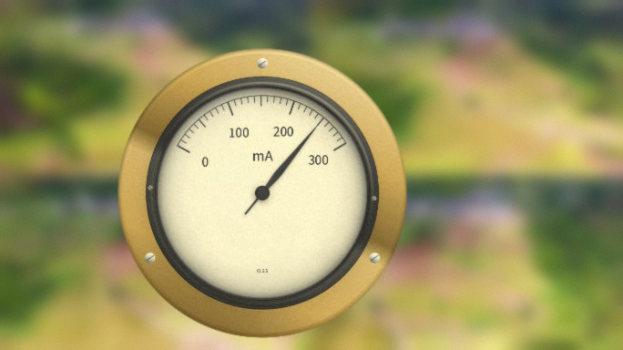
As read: mA 250
